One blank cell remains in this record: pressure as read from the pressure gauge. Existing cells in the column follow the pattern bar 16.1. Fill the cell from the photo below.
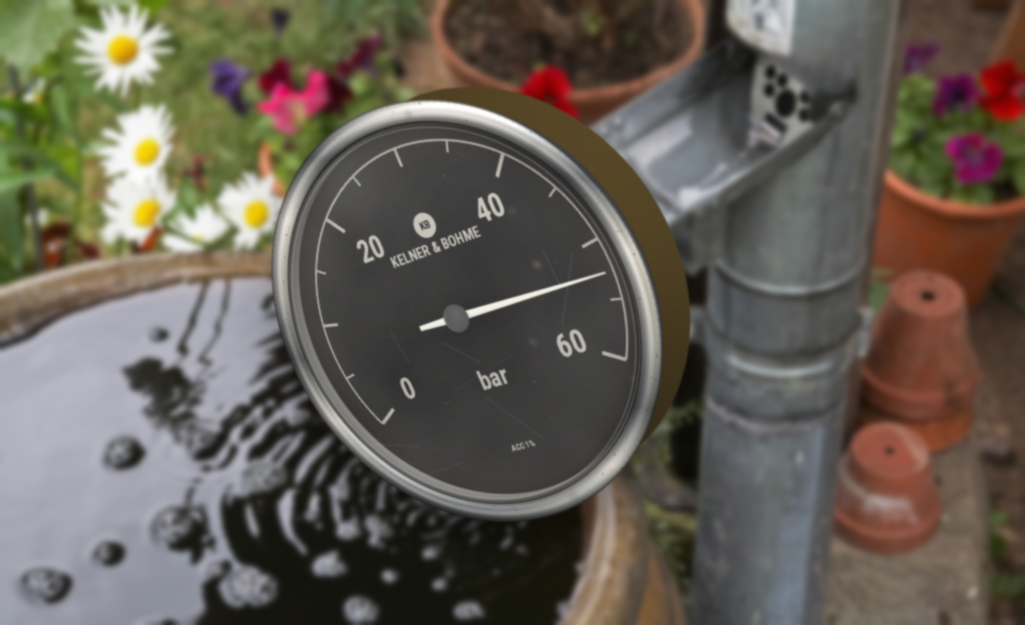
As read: bar 52.5
